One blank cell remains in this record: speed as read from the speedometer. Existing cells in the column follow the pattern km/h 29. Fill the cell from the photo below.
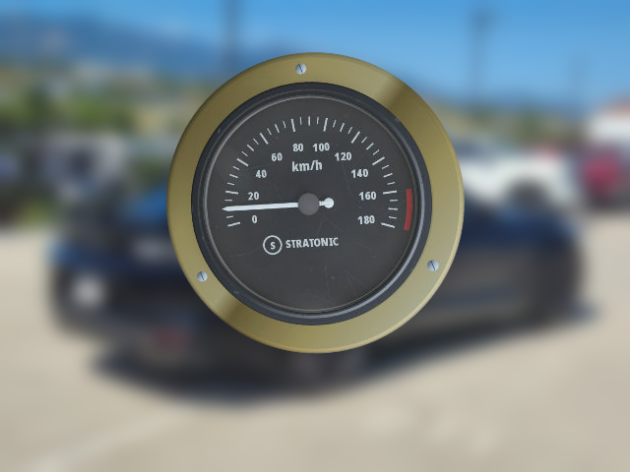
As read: km/h 10
